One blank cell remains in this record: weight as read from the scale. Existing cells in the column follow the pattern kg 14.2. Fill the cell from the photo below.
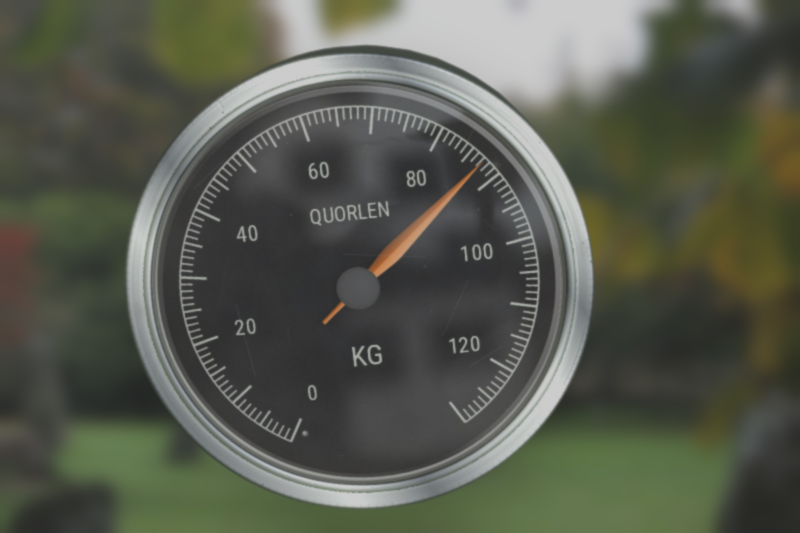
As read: kg 87
